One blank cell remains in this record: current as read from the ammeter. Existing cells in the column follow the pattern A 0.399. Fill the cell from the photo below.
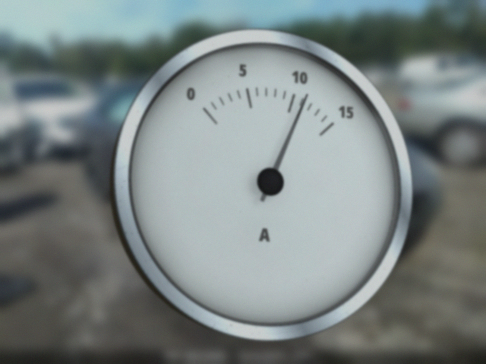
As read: A 11
